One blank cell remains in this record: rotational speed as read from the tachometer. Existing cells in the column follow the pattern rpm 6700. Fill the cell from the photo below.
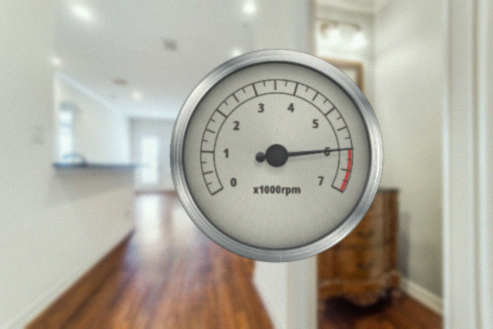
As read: rpm 6000
